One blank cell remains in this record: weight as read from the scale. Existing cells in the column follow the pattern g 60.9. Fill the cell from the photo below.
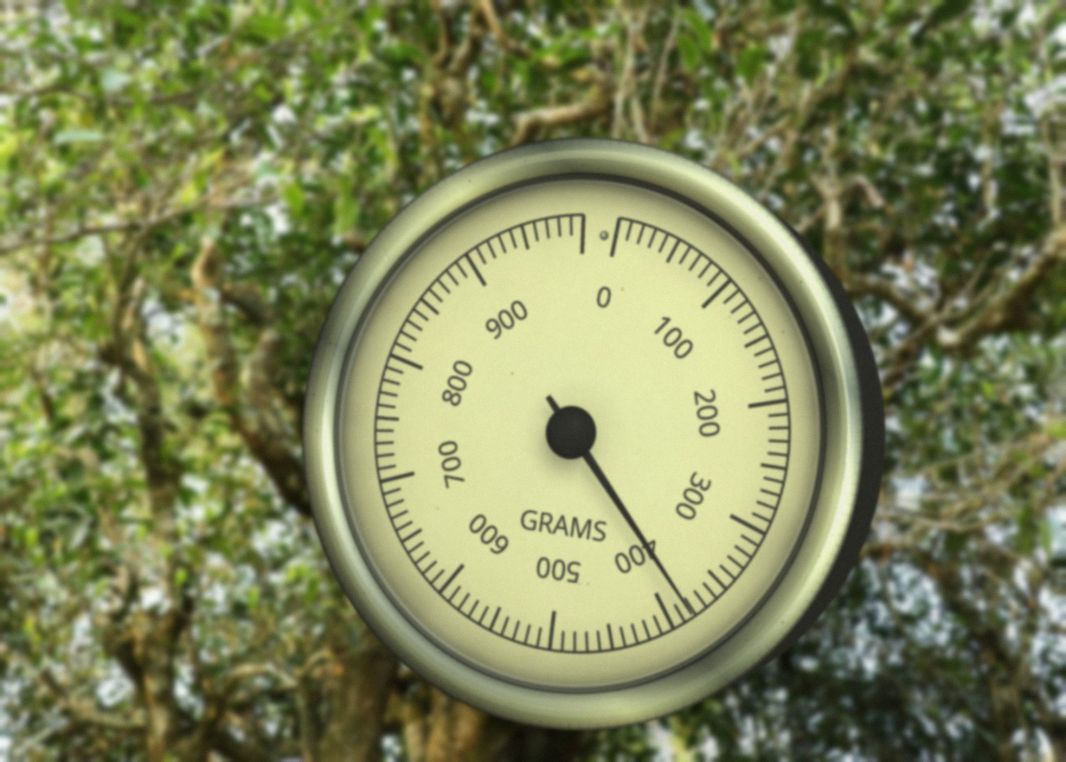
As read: g 380
